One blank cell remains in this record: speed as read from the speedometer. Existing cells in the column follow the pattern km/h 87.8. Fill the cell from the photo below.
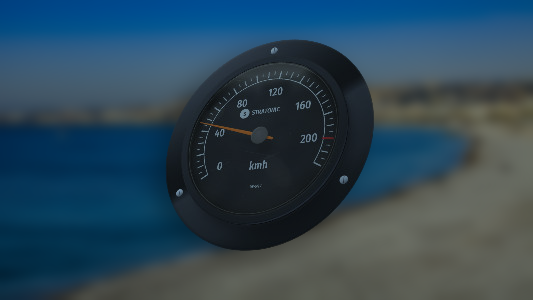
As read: km/h 45
